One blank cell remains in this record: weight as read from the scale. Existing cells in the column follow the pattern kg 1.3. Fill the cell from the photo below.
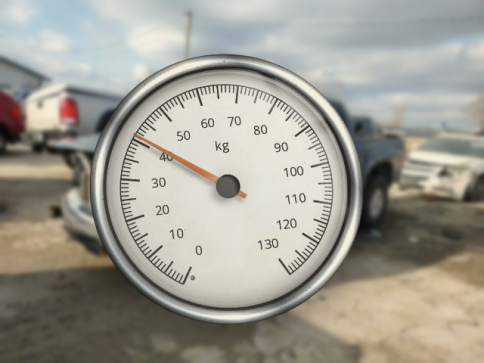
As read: kg 41
